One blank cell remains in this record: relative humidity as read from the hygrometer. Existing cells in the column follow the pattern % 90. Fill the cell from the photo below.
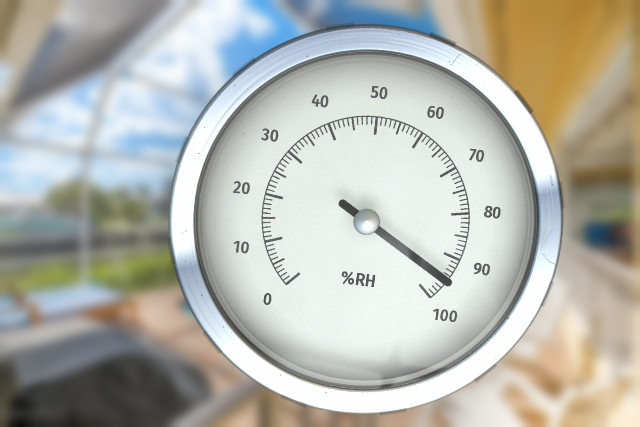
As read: % 95
